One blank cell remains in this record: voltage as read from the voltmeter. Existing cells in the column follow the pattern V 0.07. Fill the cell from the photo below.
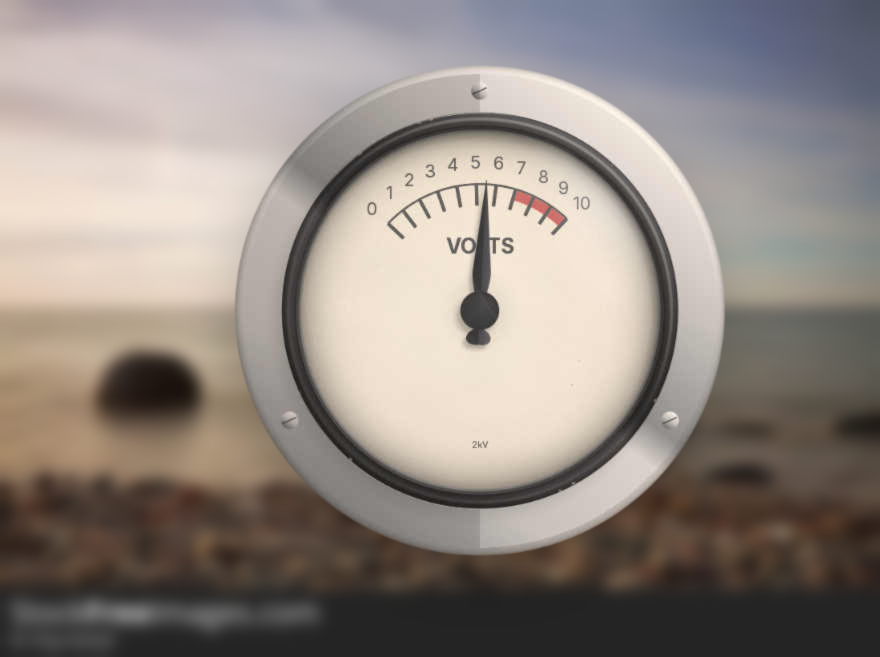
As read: V 5.5
